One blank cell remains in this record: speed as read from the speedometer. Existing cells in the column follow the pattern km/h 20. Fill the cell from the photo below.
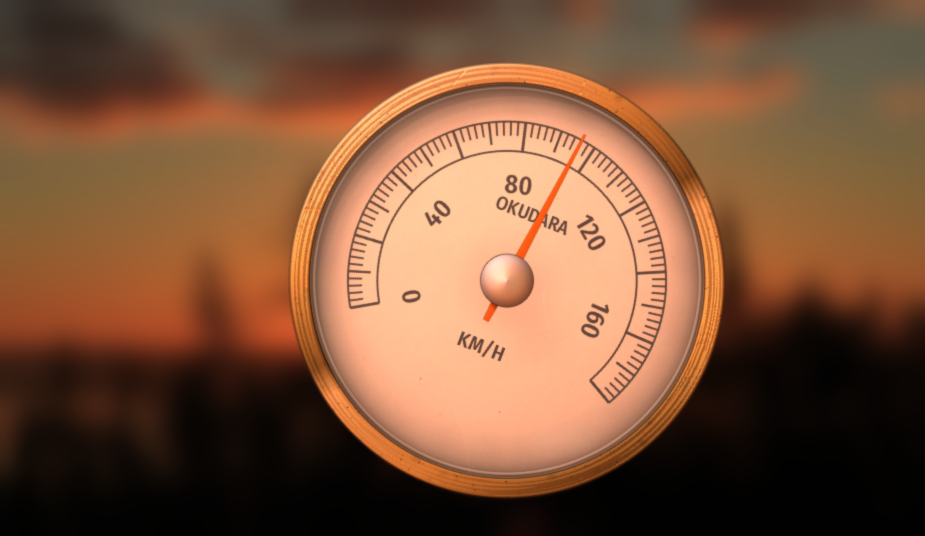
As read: km/h 96
